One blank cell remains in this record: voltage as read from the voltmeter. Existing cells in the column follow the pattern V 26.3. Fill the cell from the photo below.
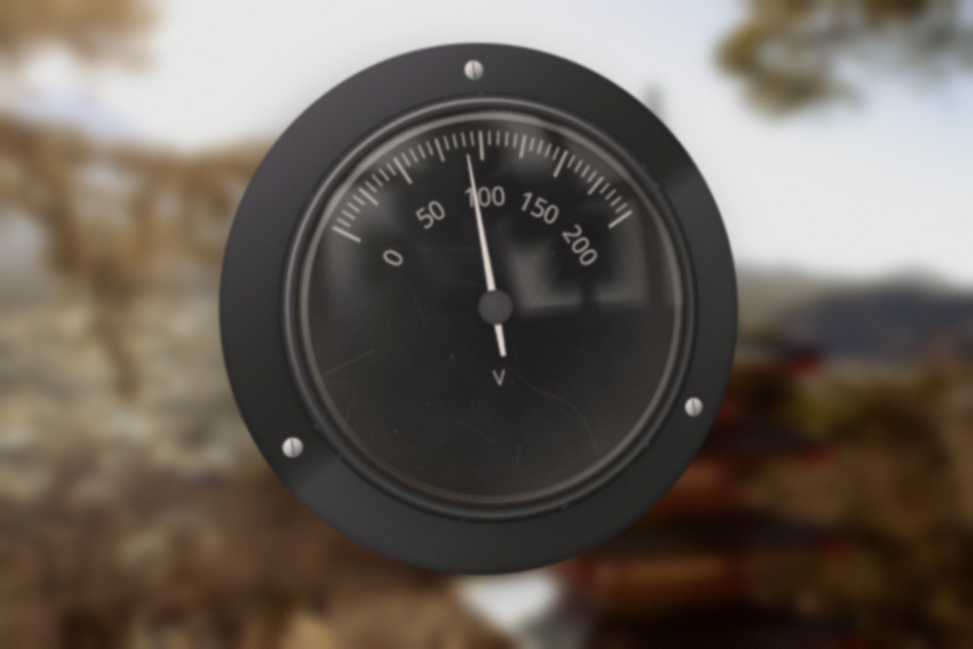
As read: V 90
